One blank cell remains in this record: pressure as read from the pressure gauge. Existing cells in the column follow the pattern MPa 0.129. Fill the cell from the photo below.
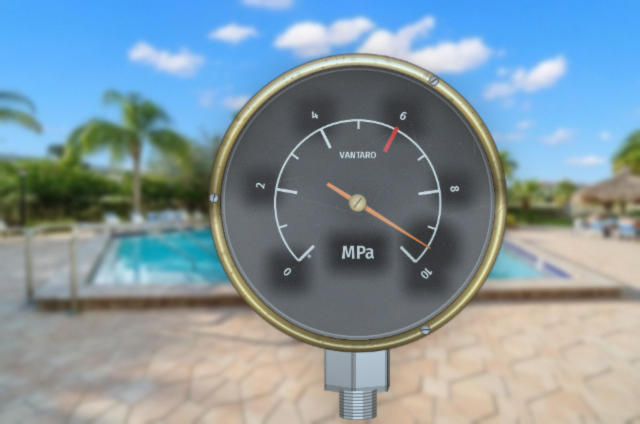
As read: MPa 9.5
